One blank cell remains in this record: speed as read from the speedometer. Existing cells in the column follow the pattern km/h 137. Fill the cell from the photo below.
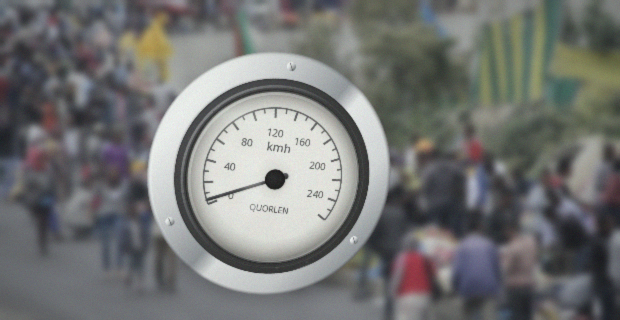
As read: km/h 5
